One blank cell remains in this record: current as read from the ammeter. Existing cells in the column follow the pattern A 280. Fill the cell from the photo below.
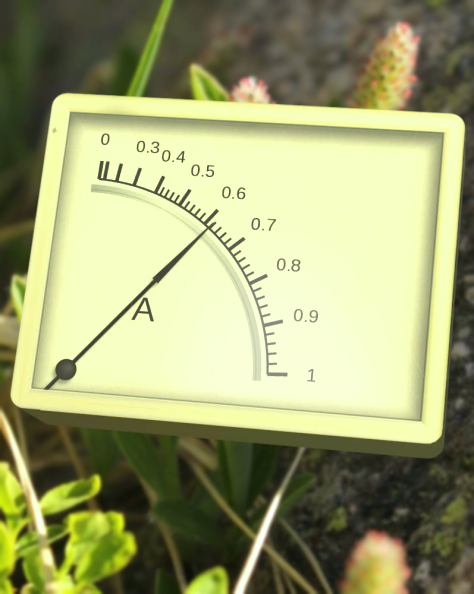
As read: A 0.62
